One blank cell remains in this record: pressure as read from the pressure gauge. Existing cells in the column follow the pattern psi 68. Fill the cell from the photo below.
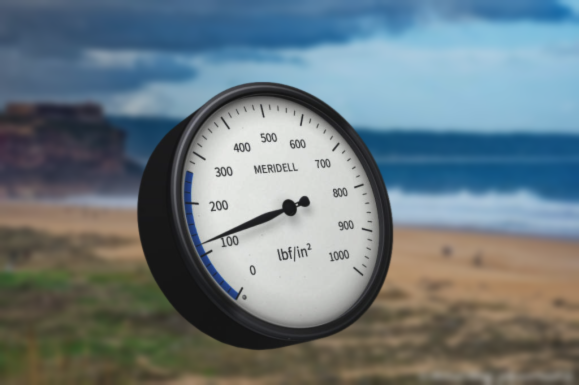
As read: psi 120
